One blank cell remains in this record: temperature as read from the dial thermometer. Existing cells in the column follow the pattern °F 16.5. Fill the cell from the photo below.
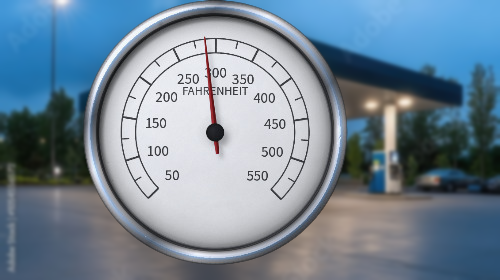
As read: °F 287.5
